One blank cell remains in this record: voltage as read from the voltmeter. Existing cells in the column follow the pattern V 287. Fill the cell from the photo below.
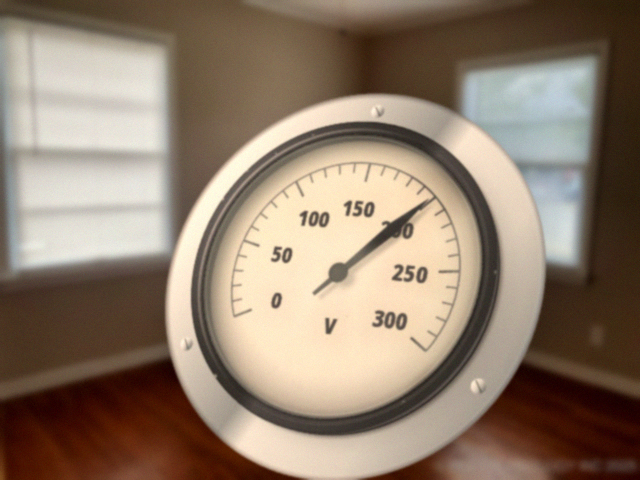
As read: V 200
